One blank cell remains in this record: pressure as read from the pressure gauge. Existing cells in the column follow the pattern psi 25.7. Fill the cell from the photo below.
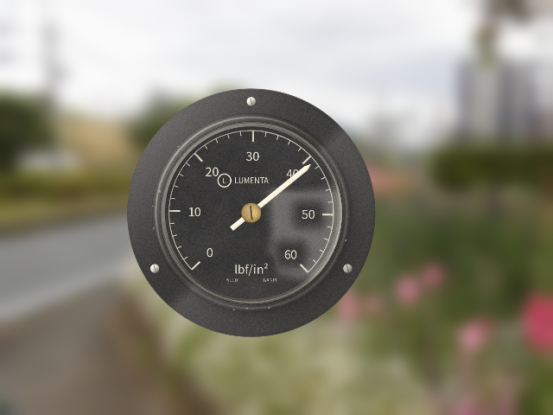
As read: psi 41
